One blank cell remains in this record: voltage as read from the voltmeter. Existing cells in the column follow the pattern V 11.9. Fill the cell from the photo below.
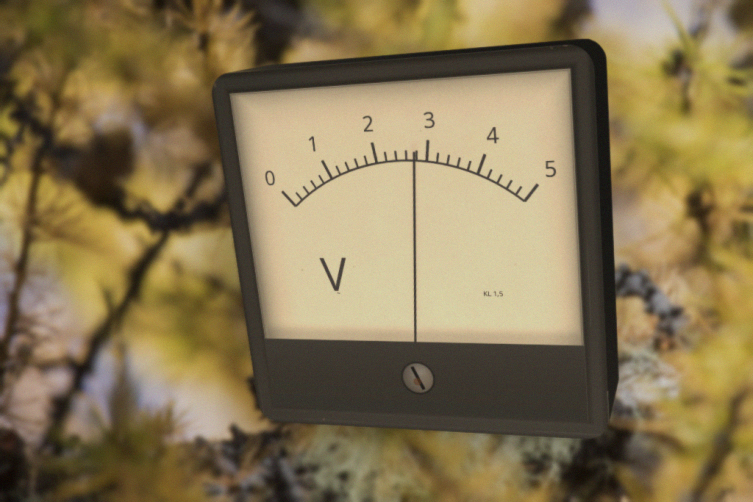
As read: V 2.8
